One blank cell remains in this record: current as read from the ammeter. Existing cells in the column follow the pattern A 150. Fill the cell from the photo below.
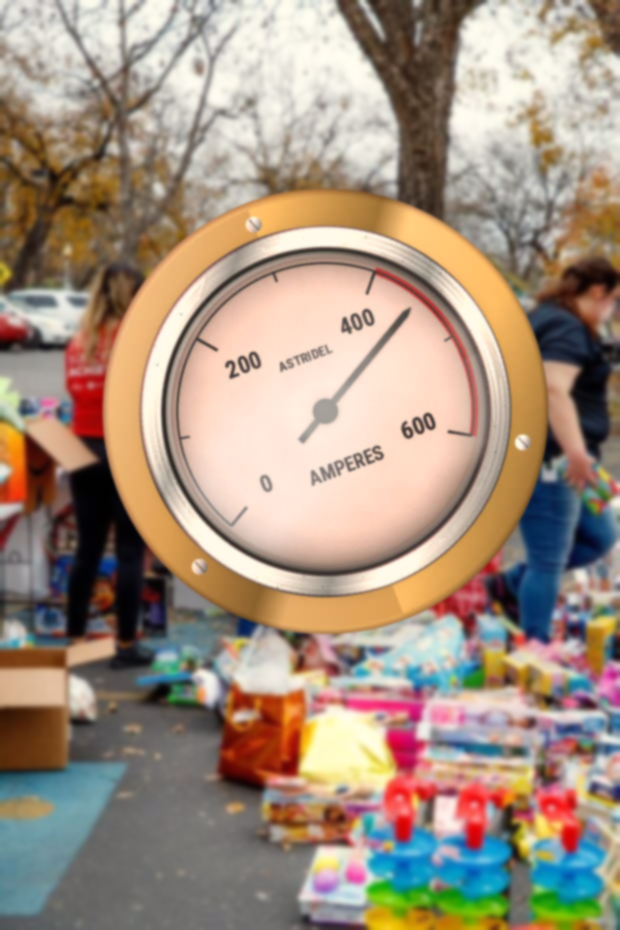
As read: A 450
